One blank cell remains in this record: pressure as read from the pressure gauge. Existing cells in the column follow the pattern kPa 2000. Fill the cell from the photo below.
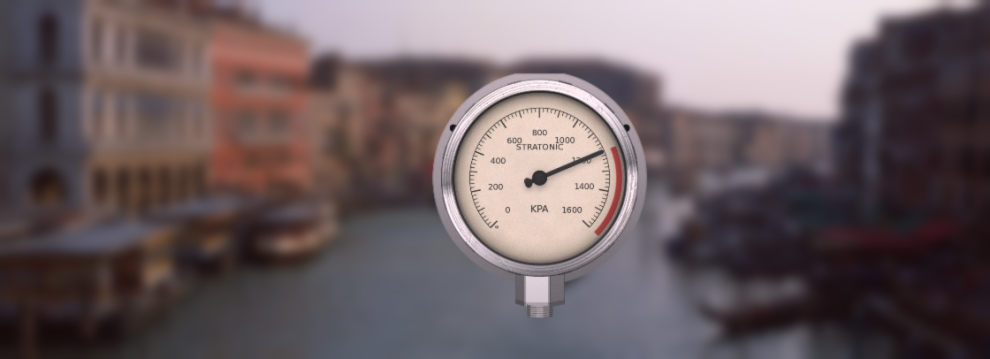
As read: kPa 1200
